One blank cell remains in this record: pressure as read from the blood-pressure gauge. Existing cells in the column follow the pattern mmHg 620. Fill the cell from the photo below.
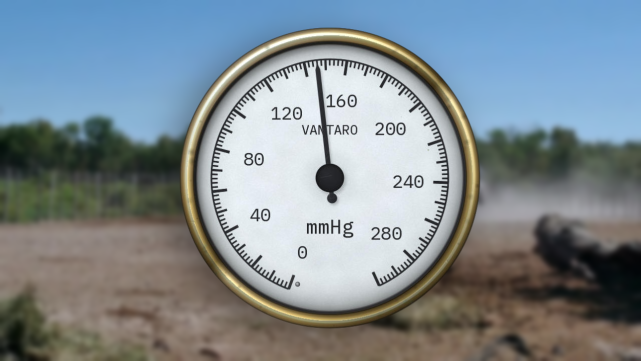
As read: mmHg 146
